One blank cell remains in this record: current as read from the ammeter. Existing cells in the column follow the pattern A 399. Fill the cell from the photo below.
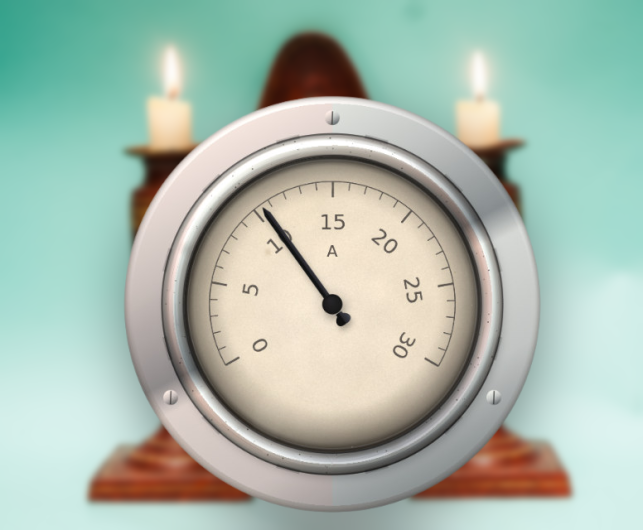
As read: A 10.5
